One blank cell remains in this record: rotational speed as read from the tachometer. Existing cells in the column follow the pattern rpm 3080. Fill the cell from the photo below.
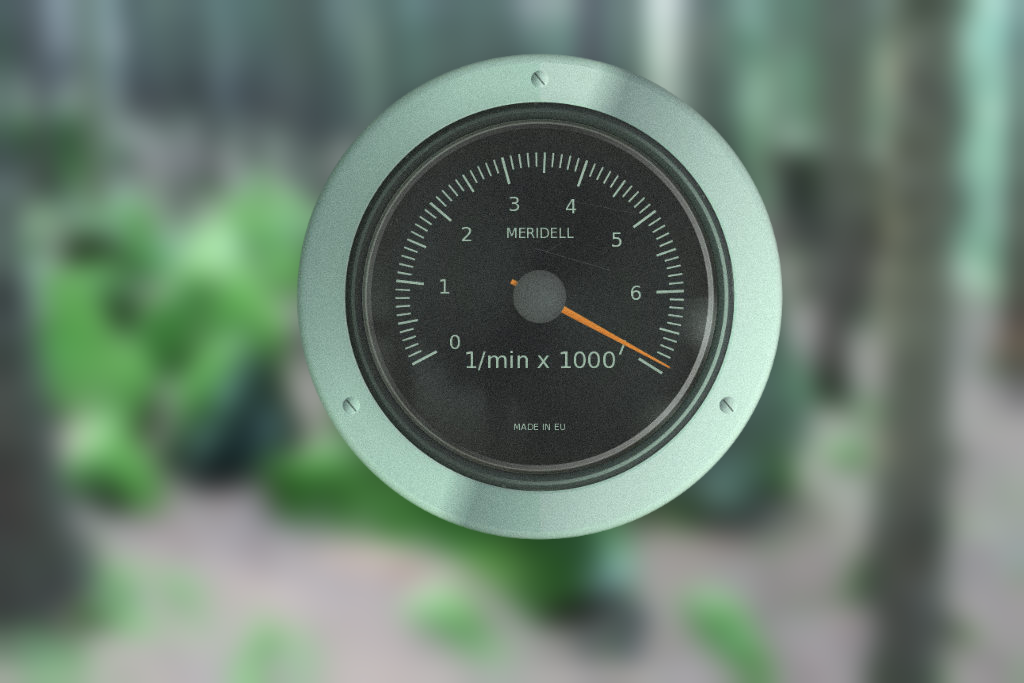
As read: rpm 6900
